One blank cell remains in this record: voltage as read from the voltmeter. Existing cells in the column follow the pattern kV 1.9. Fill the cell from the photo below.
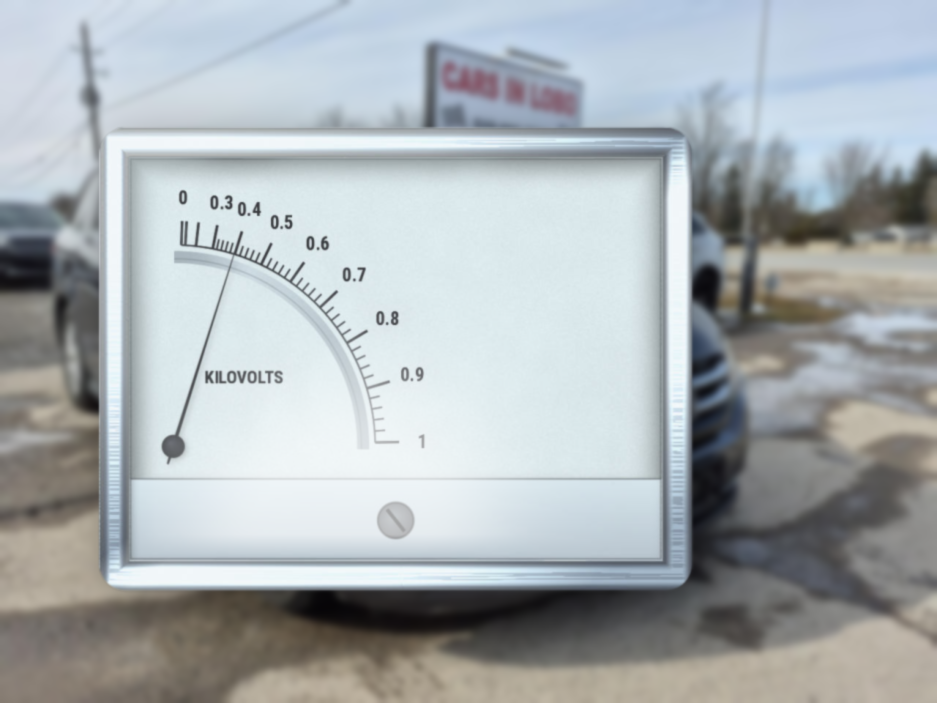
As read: kV 0.4
